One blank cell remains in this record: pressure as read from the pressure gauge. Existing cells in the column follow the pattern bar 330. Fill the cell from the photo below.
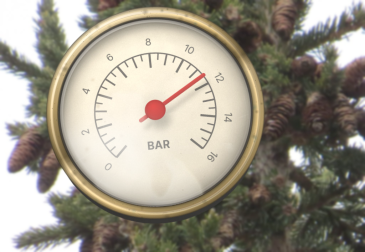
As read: bar 11.5
